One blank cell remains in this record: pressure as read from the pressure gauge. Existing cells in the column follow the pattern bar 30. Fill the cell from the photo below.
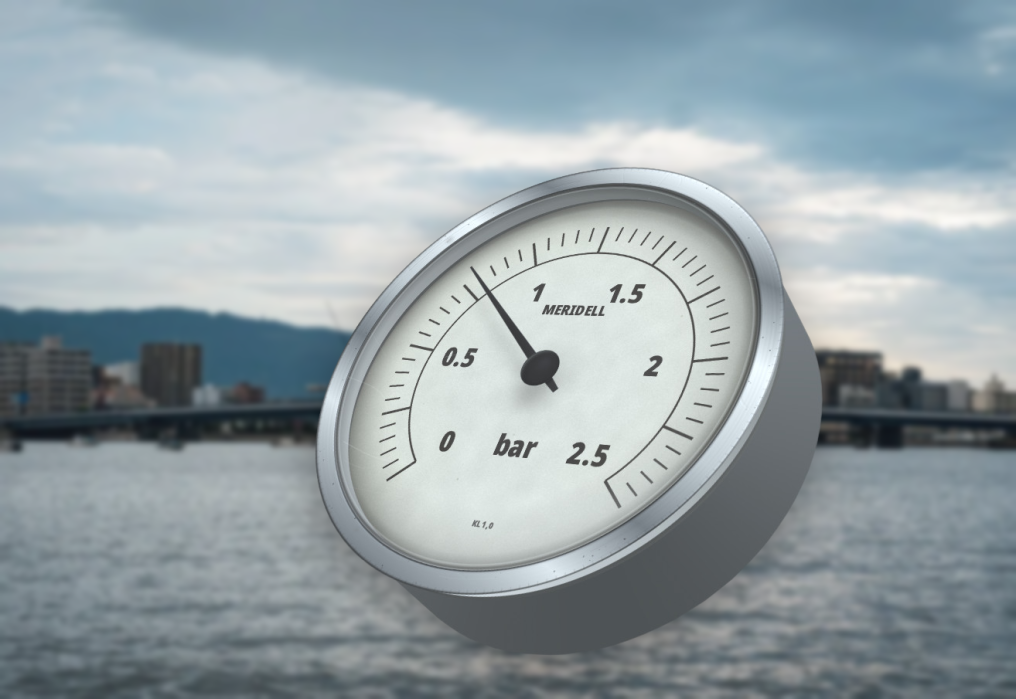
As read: bar 0.8
